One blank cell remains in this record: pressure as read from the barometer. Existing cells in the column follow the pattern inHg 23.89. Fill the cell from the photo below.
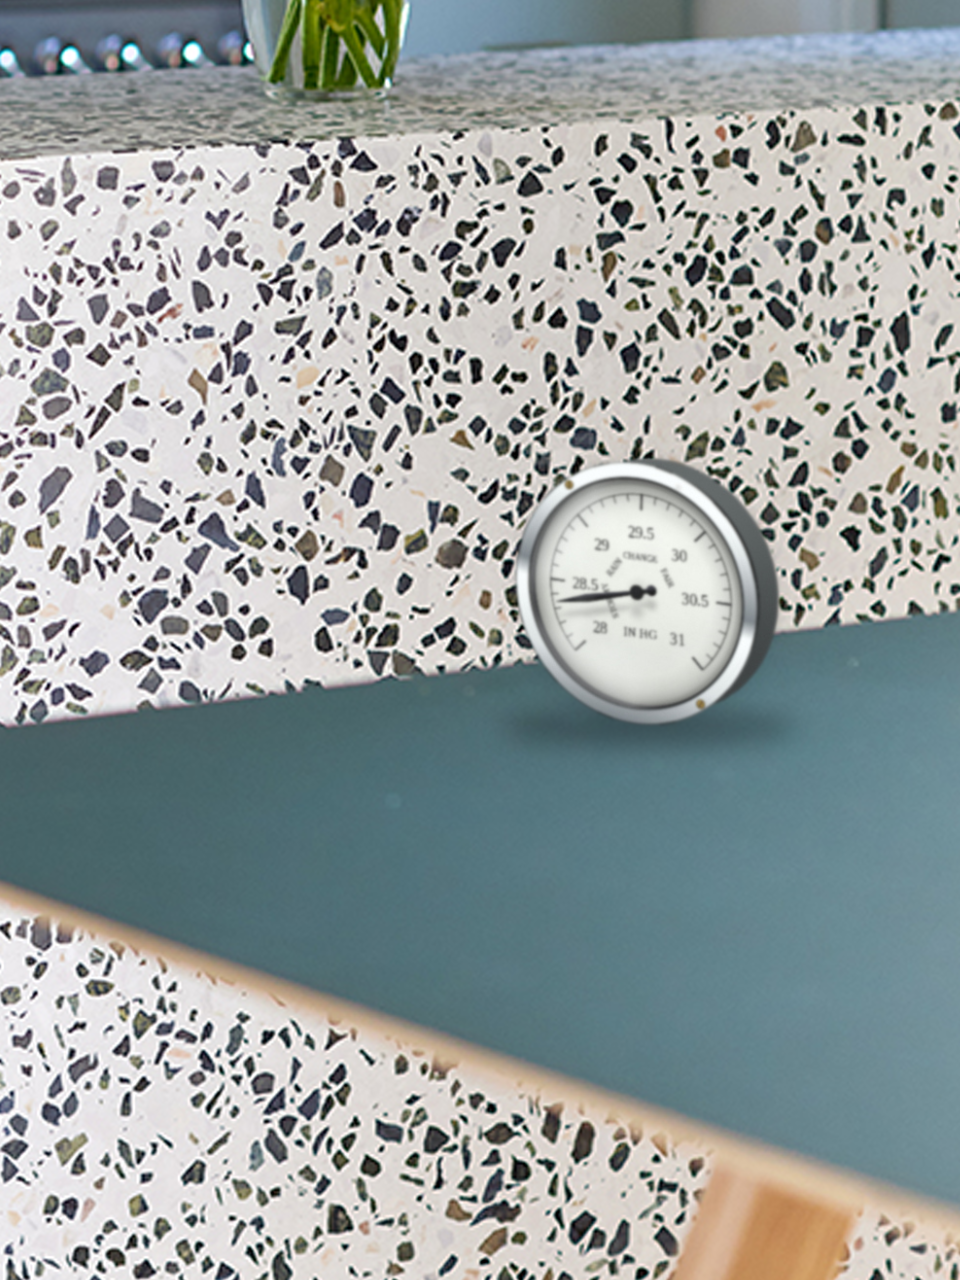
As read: inHg 28.35
